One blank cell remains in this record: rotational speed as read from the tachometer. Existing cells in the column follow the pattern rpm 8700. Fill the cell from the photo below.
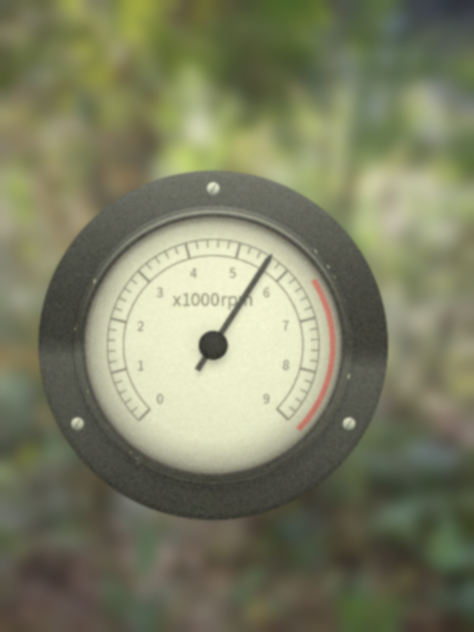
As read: rpm 5600
